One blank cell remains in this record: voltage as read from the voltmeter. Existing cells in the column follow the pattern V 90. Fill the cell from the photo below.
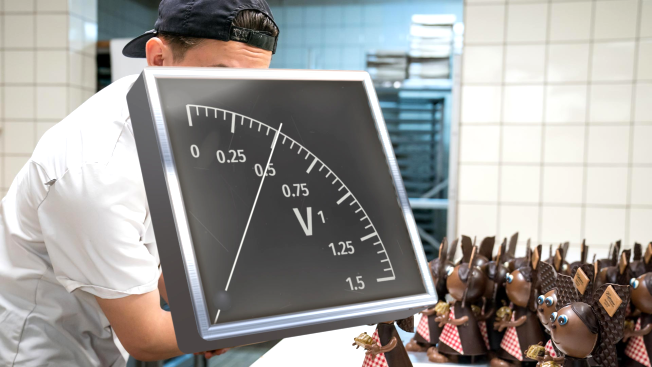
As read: V 0.5
